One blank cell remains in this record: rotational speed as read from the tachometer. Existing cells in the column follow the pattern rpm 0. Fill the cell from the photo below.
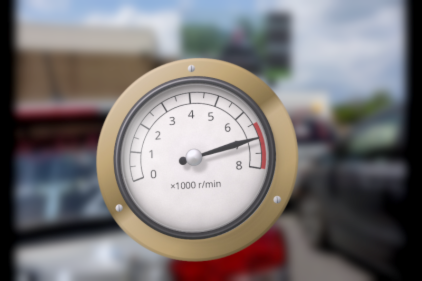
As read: rpm 7000
